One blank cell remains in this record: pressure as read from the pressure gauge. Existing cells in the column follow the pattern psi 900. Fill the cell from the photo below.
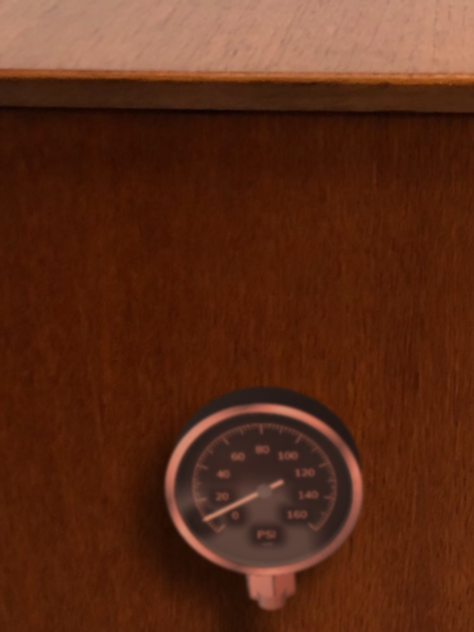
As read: psi 10
